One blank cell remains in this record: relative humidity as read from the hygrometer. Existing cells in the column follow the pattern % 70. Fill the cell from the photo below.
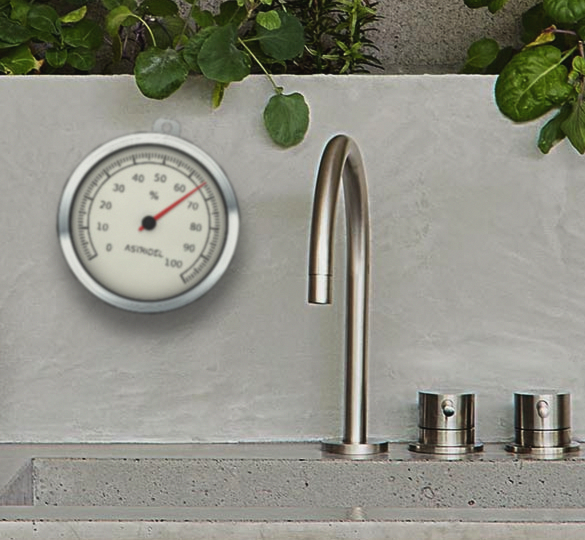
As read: % 65
